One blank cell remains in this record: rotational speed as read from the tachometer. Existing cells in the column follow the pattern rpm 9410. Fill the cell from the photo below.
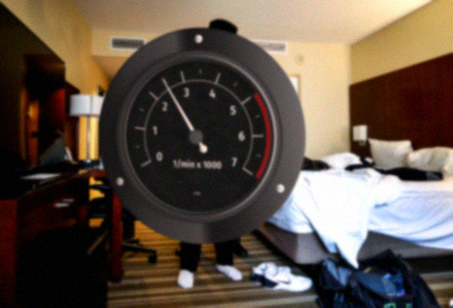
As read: rpm 2500
